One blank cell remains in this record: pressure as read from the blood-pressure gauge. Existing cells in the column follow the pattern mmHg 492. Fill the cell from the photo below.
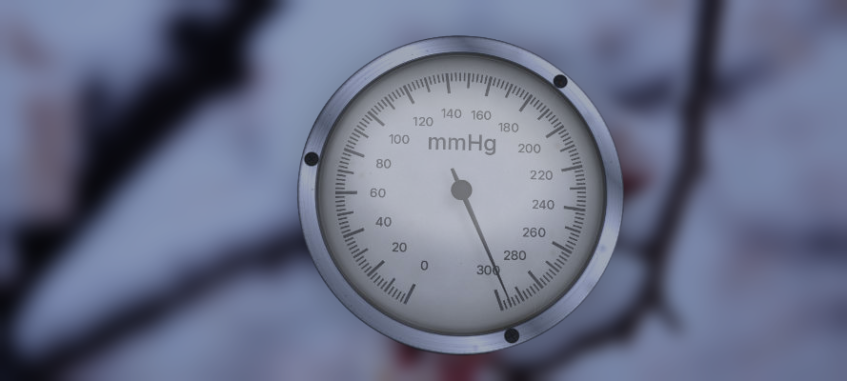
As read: mmHg 296
